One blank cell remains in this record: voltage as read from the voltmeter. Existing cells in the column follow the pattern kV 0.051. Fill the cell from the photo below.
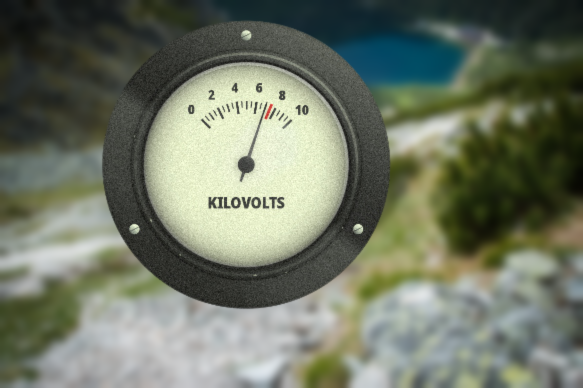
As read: kV 7
